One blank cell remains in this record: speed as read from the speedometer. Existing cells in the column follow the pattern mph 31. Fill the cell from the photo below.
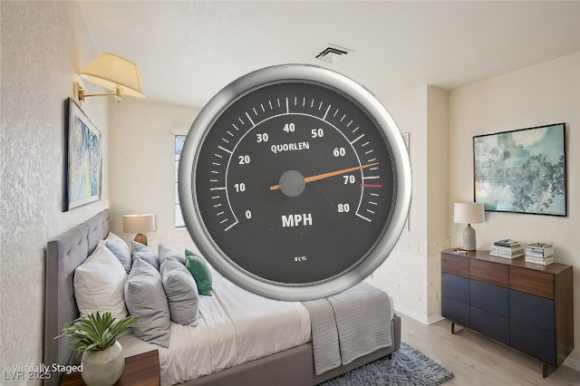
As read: mph 67
